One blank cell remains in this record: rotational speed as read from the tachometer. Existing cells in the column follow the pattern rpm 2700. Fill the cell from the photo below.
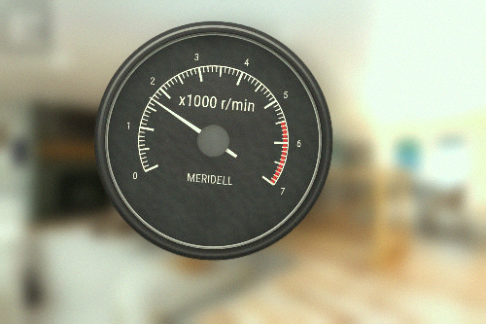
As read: rpm 1700
